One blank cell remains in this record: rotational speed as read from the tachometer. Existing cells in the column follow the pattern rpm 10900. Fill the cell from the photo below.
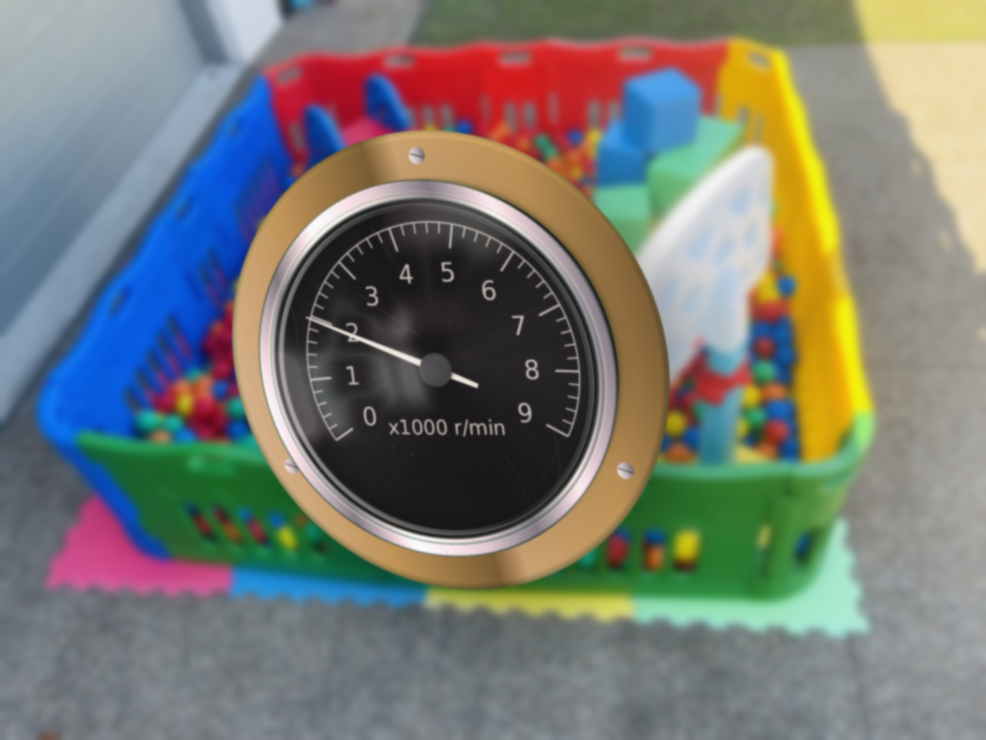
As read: rpm 2000
